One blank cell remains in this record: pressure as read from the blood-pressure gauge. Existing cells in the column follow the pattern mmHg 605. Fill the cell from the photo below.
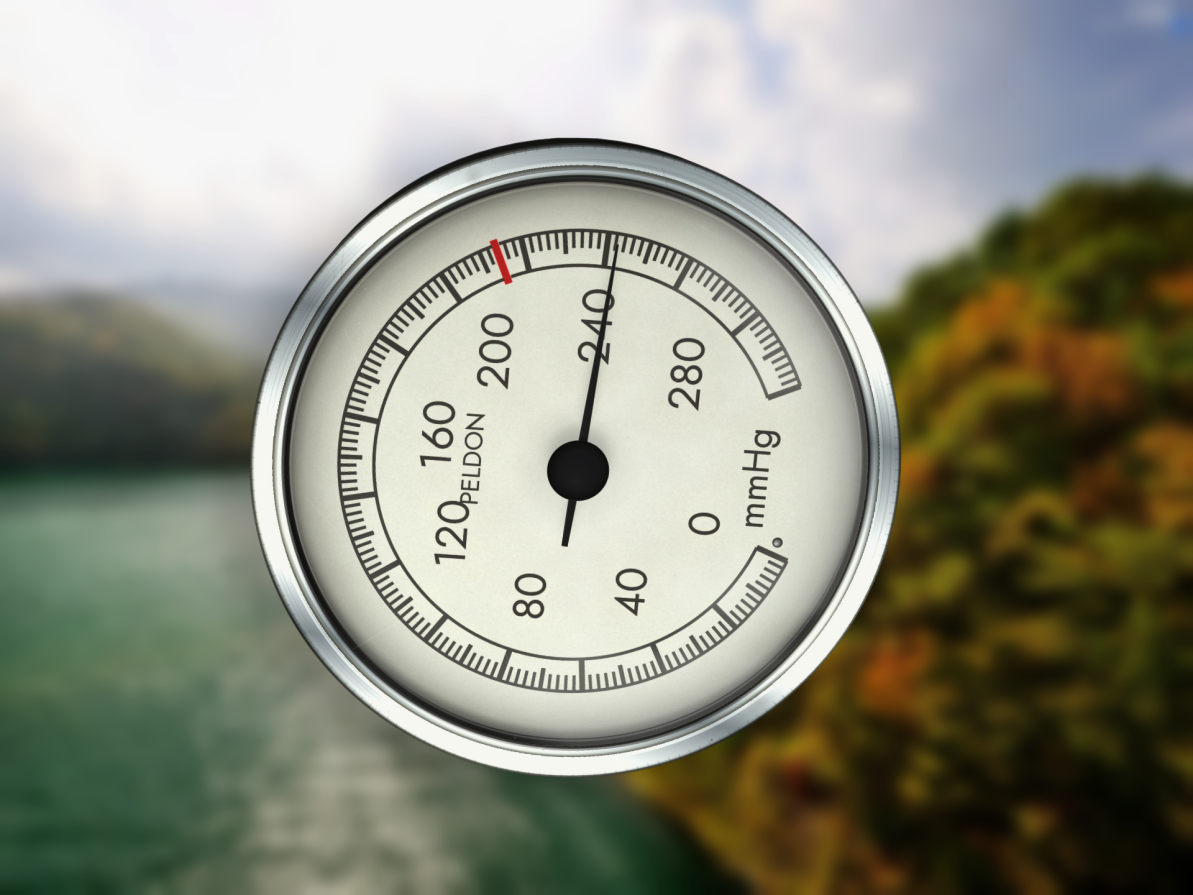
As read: mmHg 242
